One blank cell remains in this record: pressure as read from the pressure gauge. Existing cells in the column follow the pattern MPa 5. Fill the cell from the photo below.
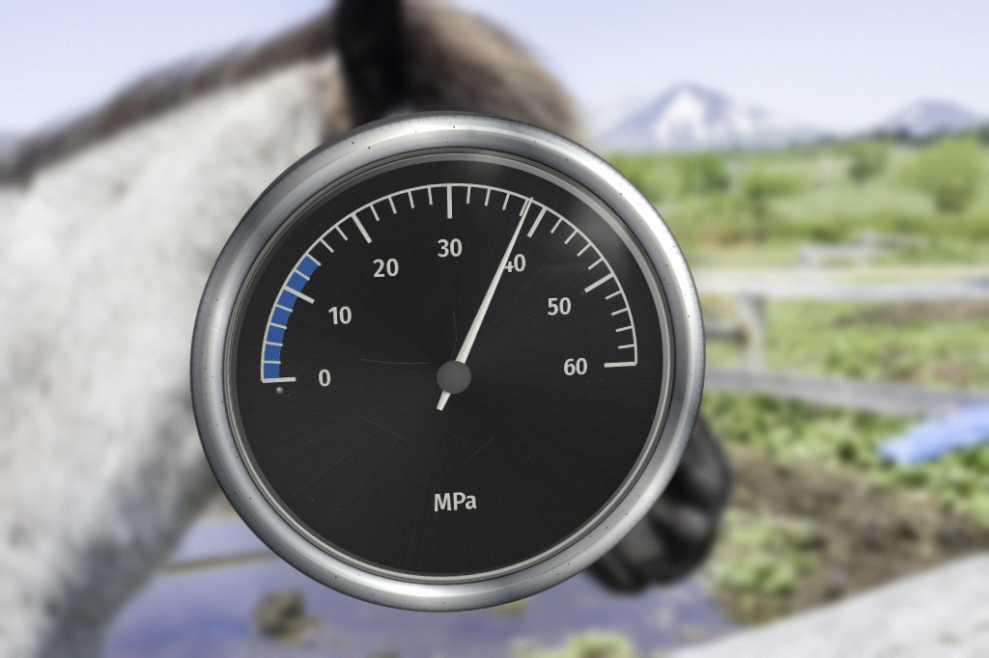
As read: MPa 38
